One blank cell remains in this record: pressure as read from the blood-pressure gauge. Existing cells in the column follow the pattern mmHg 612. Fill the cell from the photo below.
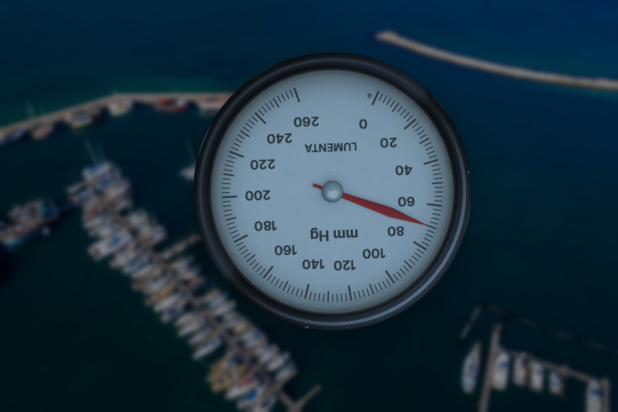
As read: mmHg 70
